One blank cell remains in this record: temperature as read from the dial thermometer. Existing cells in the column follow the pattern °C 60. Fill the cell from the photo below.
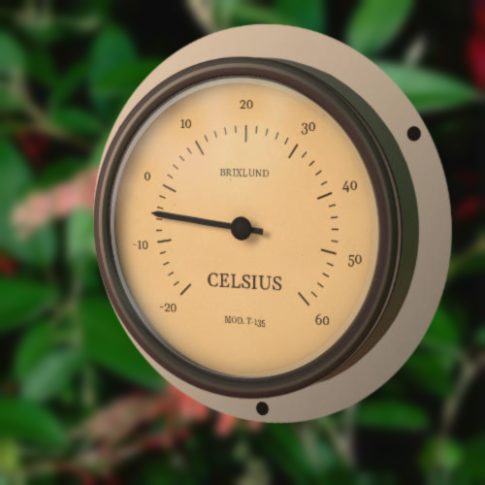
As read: °C -5
